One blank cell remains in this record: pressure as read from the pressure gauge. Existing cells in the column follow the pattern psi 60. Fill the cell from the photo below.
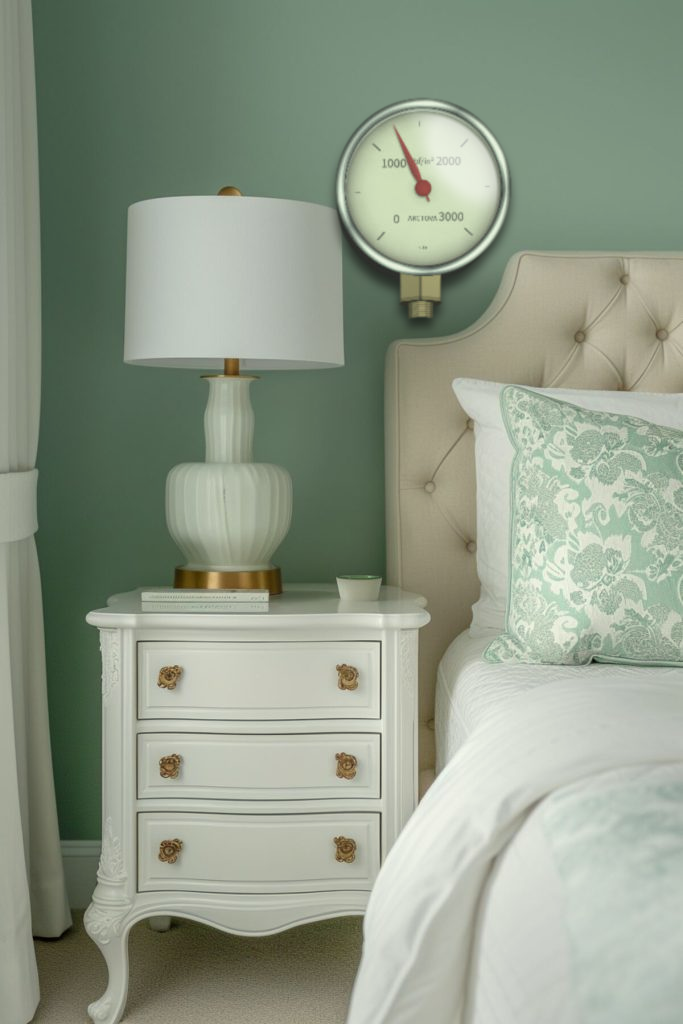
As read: psi 1250
